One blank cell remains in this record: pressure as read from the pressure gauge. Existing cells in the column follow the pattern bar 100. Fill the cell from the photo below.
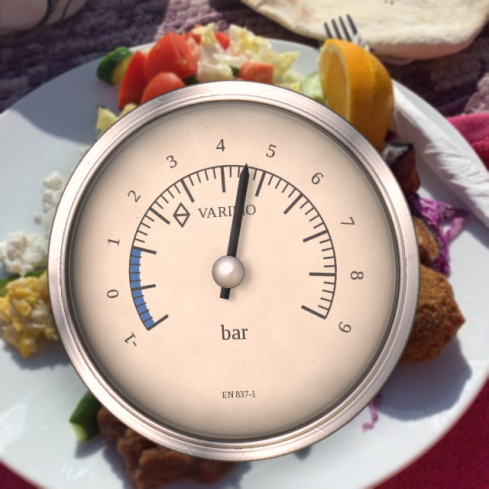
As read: bar 4.6
